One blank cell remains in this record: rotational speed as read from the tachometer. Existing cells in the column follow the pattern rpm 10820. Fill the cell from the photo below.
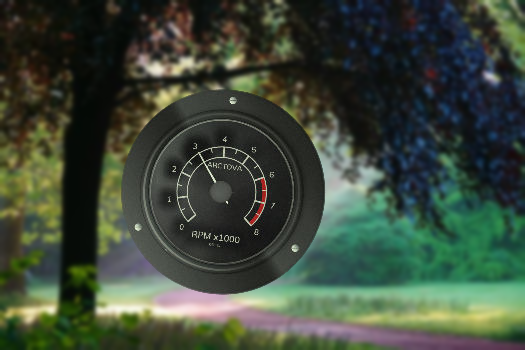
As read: rpm 3000
